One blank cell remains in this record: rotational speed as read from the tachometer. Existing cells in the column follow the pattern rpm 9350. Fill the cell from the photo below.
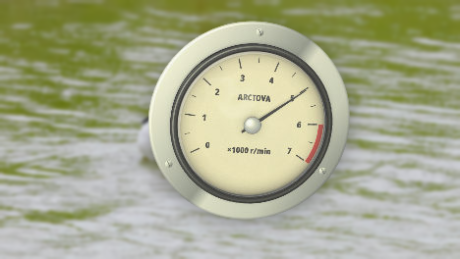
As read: rpm 5000
